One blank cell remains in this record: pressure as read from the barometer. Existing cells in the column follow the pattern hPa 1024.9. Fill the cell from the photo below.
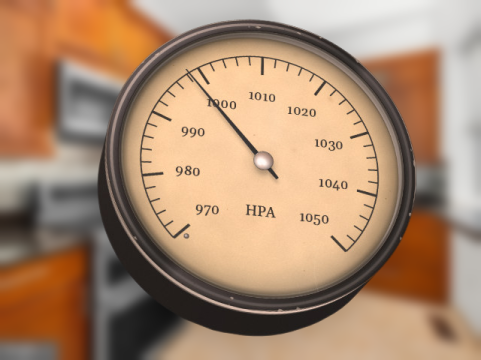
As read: hPa 998
